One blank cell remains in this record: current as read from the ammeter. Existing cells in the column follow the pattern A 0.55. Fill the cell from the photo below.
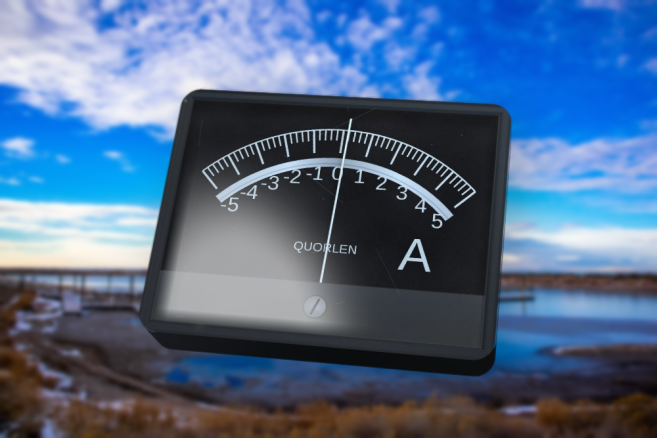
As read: A 0.2
